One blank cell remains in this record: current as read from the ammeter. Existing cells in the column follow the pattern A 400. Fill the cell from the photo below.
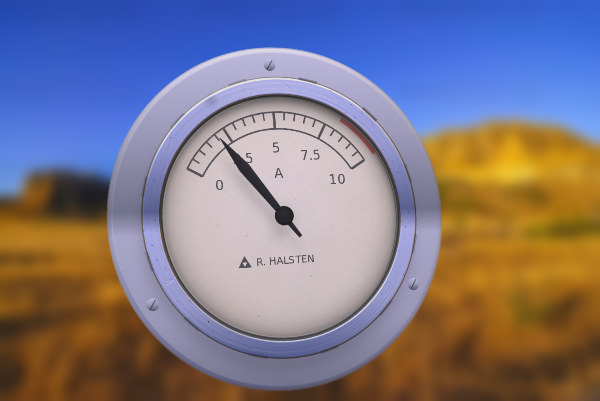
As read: A 2
